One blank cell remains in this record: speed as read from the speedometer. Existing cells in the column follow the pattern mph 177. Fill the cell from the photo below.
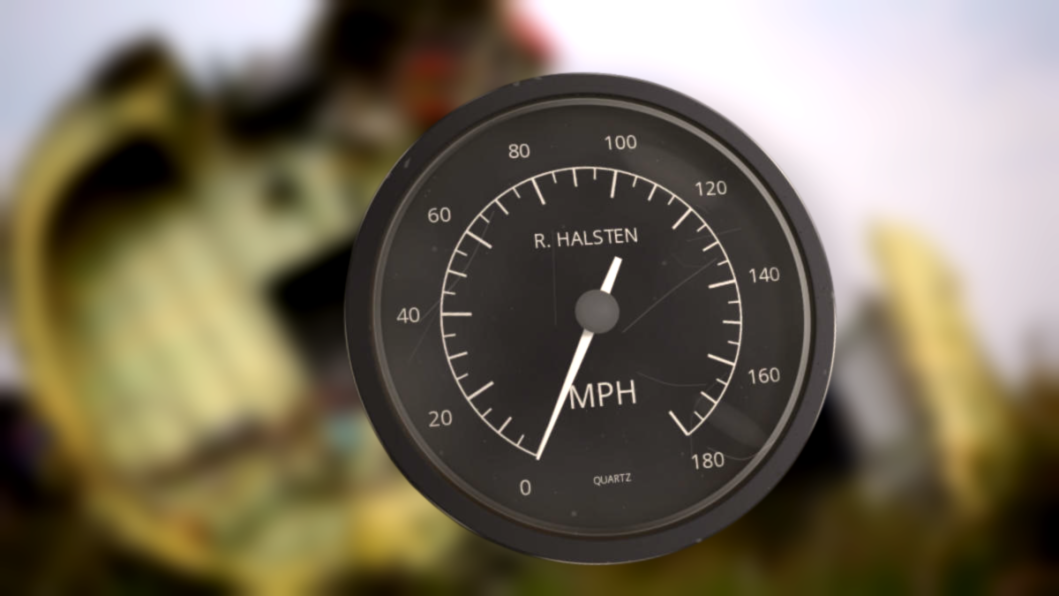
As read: mph 0
